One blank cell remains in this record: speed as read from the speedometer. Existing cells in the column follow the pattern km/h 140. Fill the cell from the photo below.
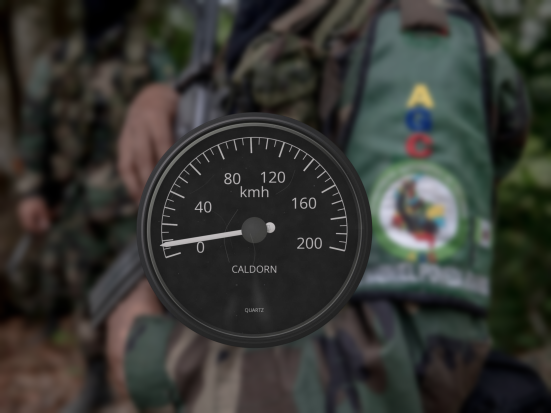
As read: km/h 7.5
